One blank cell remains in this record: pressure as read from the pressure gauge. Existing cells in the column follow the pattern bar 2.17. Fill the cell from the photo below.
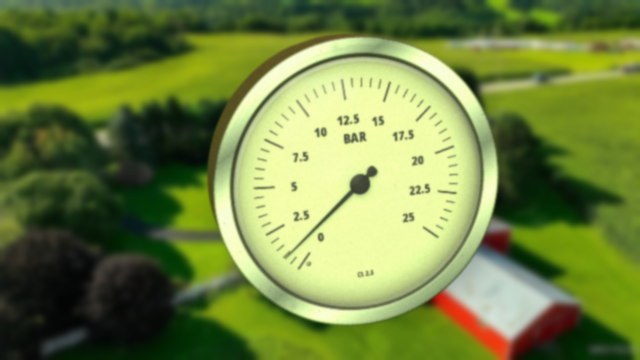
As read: bar 1
